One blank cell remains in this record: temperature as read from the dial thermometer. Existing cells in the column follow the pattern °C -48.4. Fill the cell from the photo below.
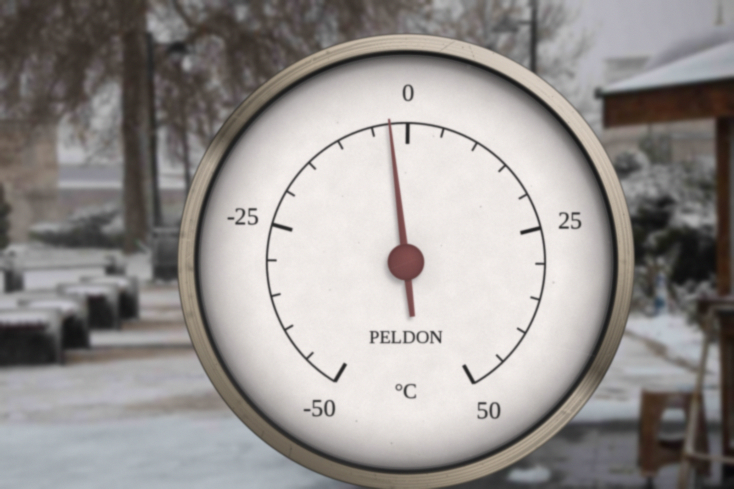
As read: °C -2.5
